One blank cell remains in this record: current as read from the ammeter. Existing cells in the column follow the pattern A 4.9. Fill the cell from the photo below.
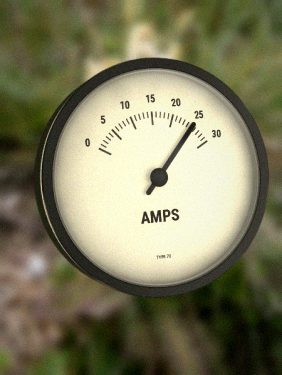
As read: A 25
